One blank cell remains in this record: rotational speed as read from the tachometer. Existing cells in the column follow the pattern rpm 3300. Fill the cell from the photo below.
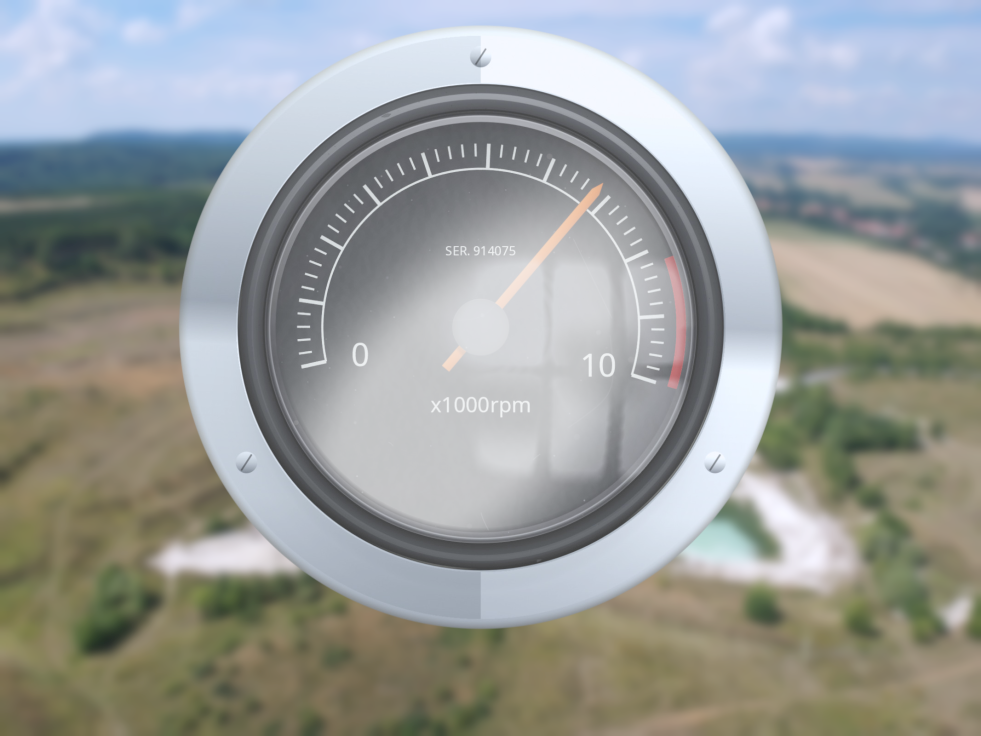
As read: rpm 6800
